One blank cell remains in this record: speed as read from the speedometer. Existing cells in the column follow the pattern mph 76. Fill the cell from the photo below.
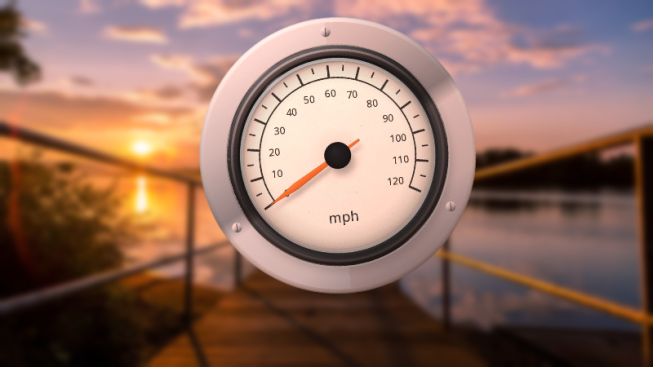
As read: mph 0
